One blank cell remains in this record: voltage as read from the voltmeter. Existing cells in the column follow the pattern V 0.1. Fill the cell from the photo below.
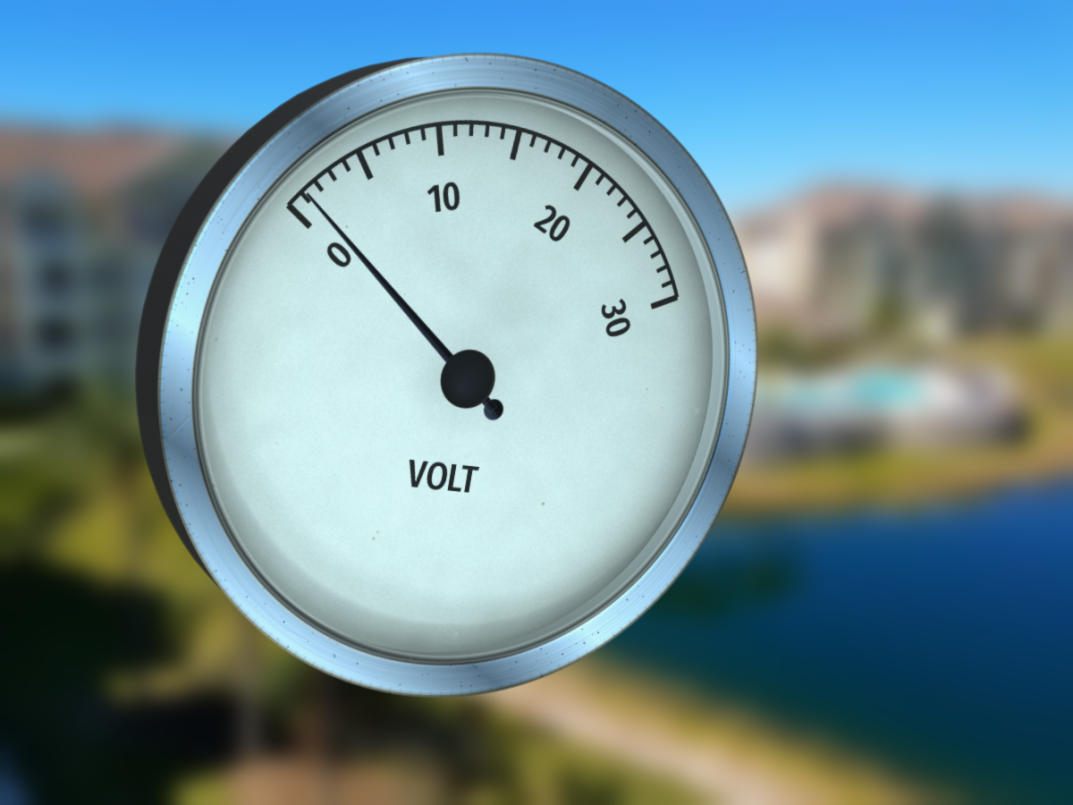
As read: V 1
